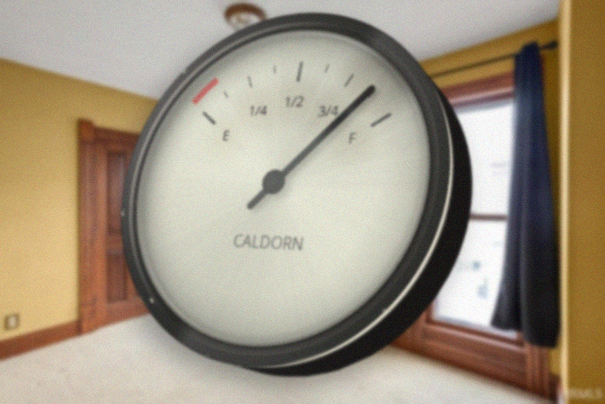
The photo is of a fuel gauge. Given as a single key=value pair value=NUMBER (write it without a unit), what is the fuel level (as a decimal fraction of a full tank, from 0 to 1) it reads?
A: value=0.875
